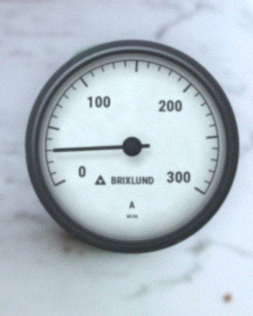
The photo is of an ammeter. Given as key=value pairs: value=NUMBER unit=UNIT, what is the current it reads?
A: value=30 unit=A
